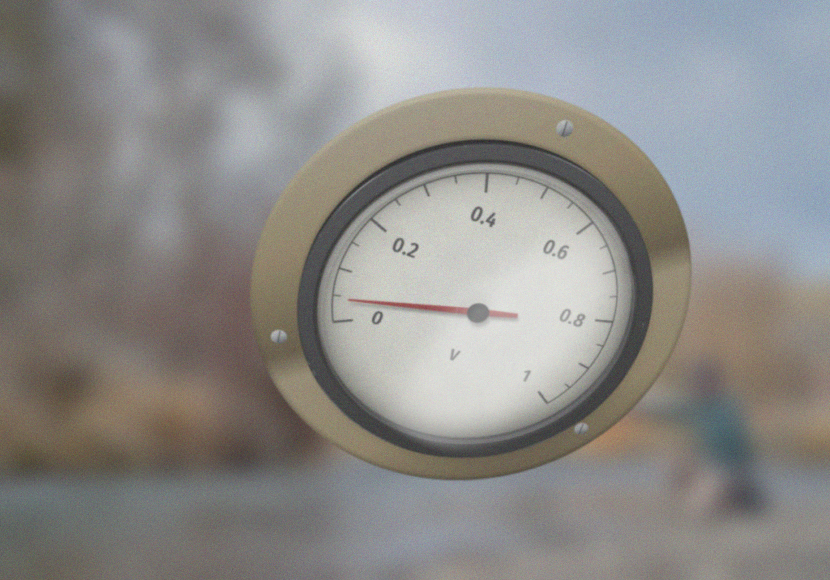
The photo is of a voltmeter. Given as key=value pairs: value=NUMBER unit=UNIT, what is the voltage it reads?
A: value=0.05 unit=V
